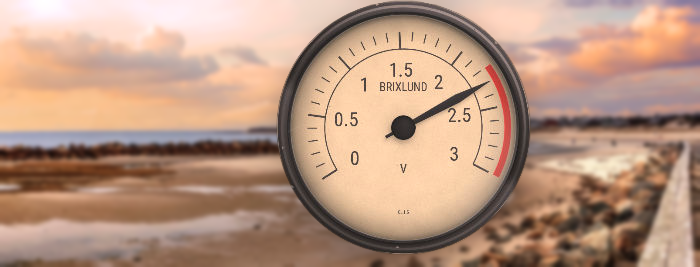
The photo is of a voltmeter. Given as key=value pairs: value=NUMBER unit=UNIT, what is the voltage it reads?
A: value=2.3 unit=V
